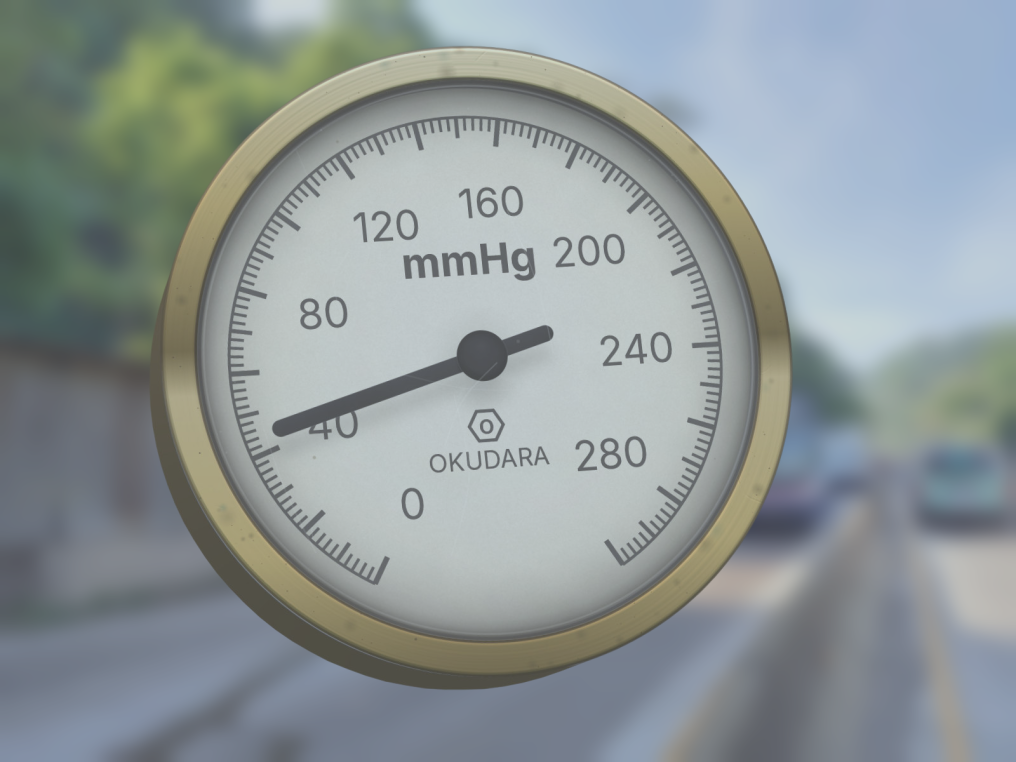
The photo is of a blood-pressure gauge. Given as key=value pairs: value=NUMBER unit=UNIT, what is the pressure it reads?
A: value=44 unit=mmHg
